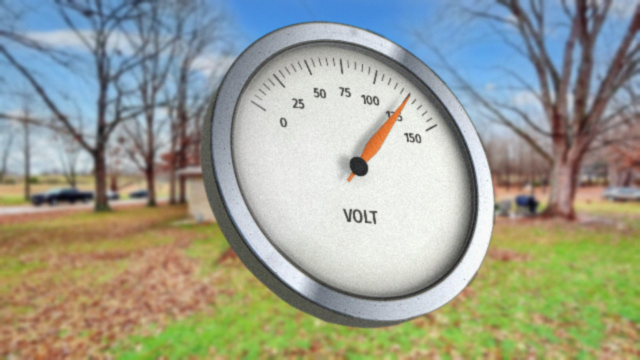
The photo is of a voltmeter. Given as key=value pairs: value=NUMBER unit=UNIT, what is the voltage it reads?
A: value=125 unit=V
